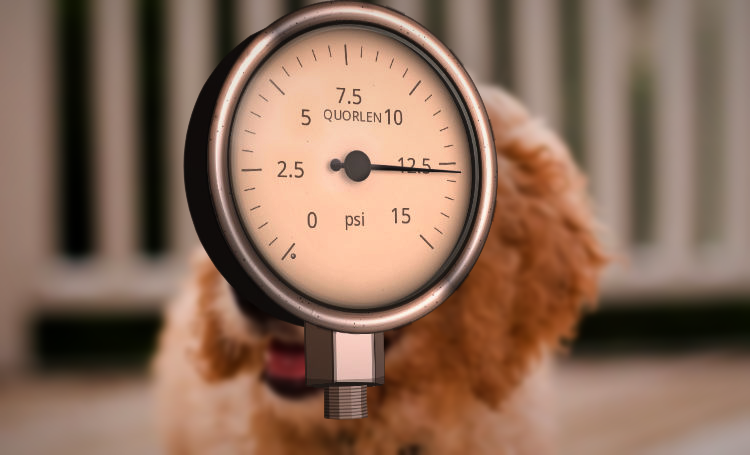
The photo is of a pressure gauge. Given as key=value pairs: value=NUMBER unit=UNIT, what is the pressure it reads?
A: value=12.75 unit=psi
